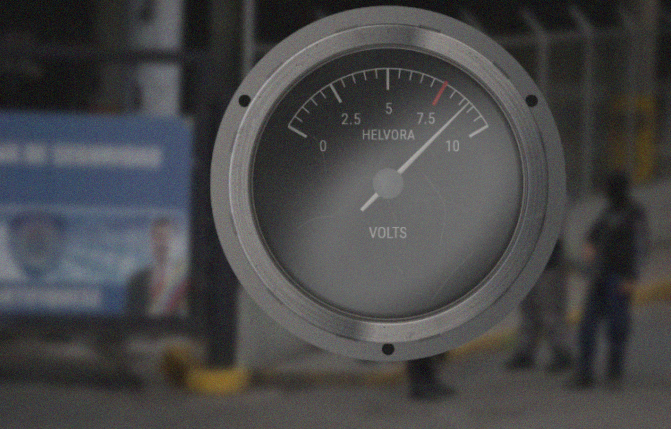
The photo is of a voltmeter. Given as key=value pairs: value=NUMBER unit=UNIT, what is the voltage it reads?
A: value=8.75 unit=V
